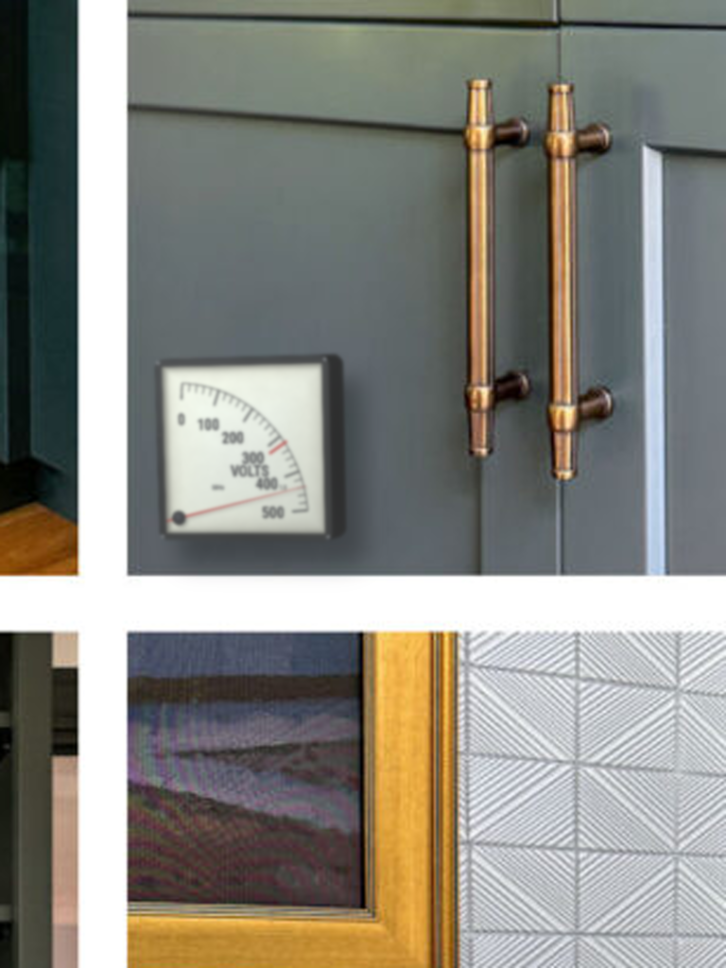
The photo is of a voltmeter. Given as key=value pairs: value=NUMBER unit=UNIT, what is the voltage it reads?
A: value=440 unit=V
